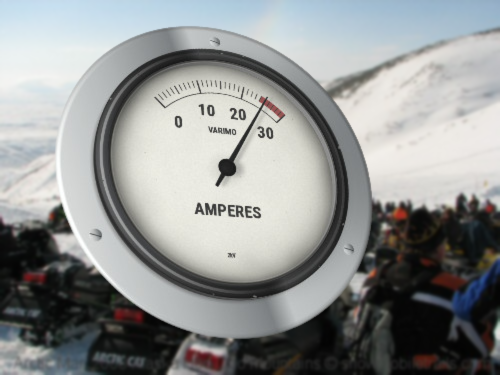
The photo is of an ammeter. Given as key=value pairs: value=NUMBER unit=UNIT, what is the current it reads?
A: value=25 unit=A
